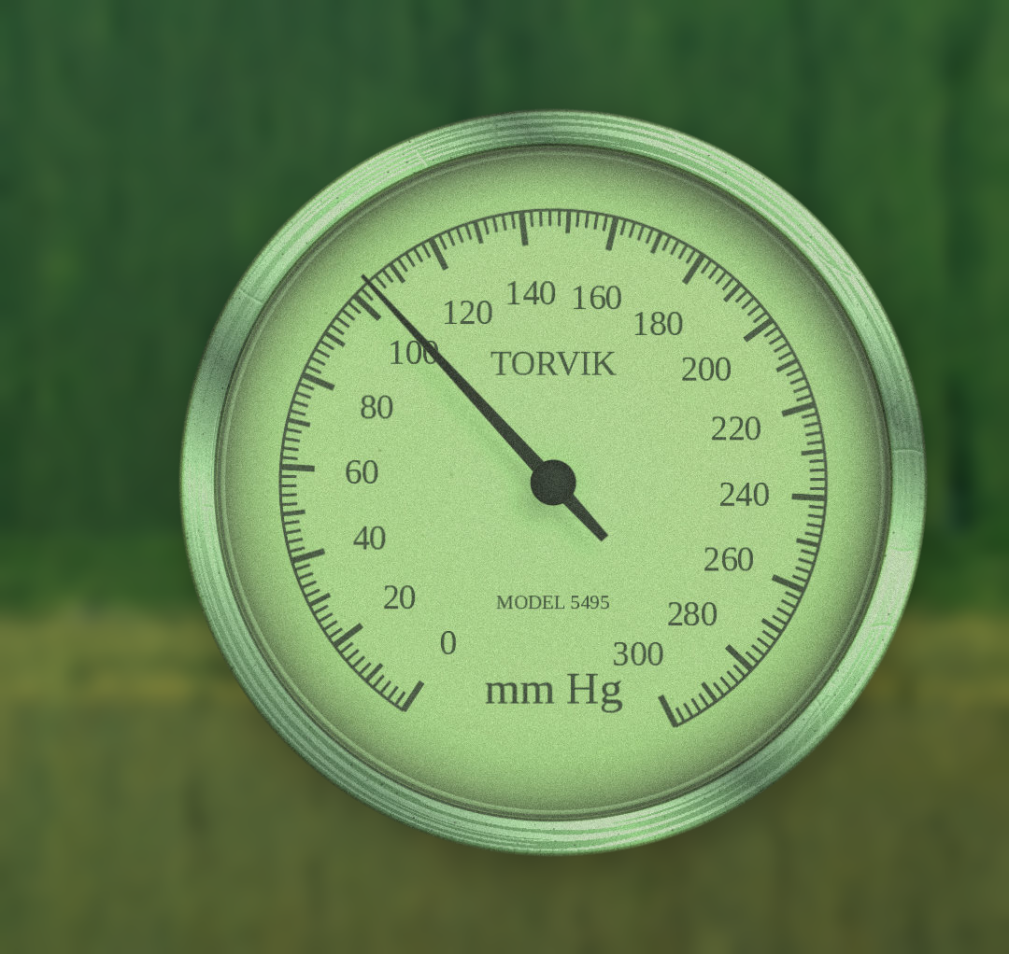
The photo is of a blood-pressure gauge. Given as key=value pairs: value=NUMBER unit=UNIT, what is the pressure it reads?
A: value=104 unit=mmHg
